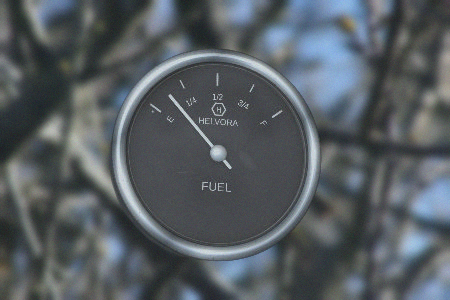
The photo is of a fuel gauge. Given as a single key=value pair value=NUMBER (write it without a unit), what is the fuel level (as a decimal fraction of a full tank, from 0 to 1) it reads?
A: value=0.125
